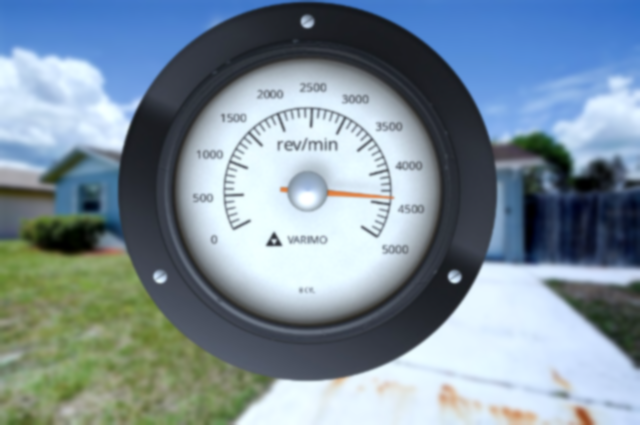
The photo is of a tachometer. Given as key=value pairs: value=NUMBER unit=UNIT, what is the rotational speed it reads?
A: value=4400 unit=rpm
